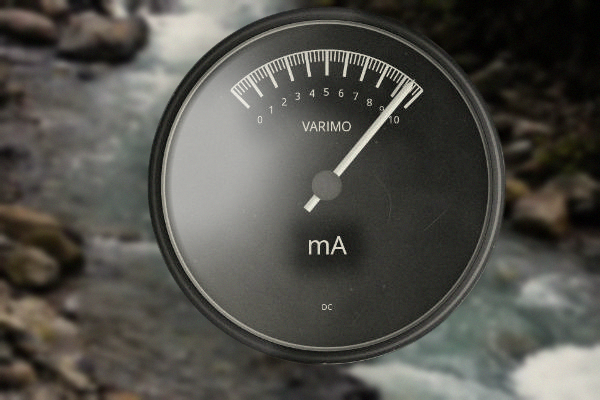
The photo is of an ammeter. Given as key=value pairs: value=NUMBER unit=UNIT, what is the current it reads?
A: value=9.4 unit=mA
